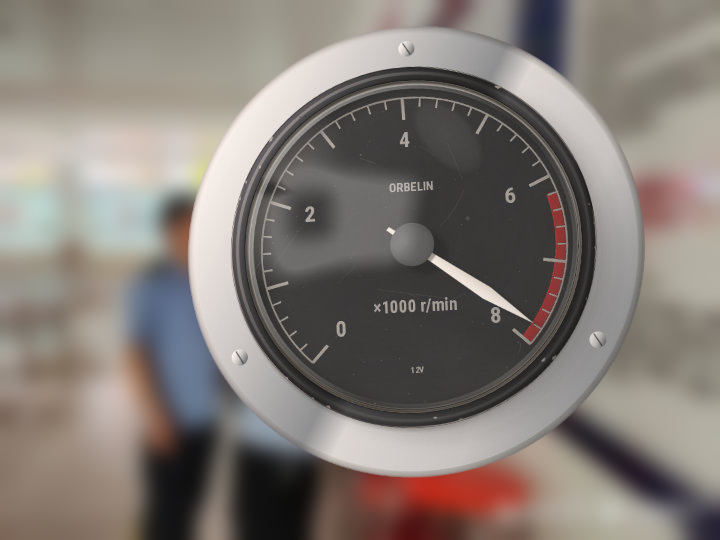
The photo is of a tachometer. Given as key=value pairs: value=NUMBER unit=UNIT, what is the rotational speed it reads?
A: value=7800 unit=rpm
